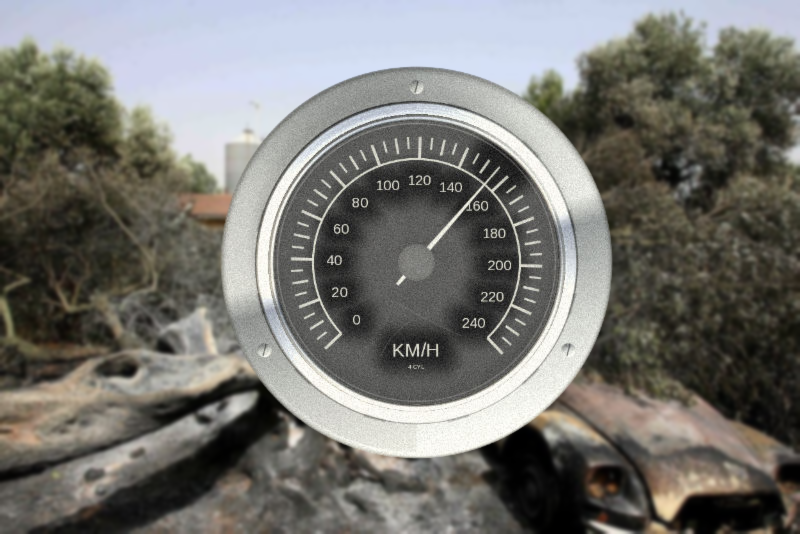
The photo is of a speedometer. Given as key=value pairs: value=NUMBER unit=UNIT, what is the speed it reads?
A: value=155 unit=km/h
